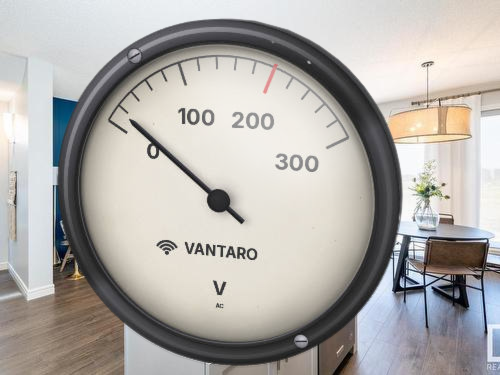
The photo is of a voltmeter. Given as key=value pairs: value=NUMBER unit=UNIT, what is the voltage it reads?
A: value=20 unit=V
